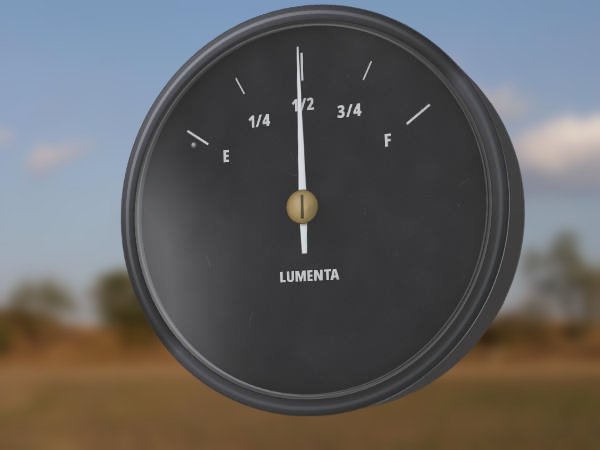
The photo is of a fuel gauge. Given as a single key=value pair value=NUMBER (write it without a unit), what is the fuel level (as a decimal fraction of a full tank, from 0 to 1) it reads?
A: value=0.5
